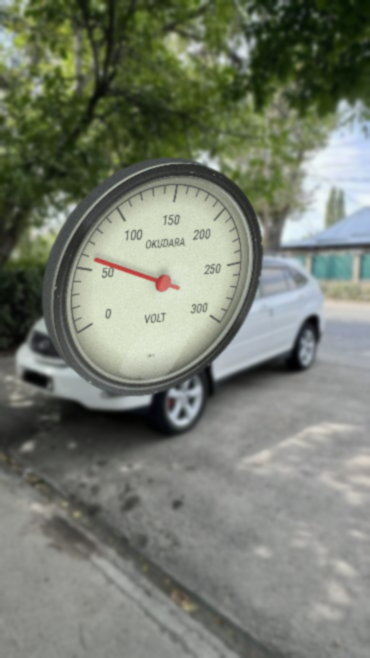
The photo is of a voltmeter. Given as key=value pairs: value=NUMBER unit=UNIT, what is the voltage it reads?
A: value=60 unit=V
